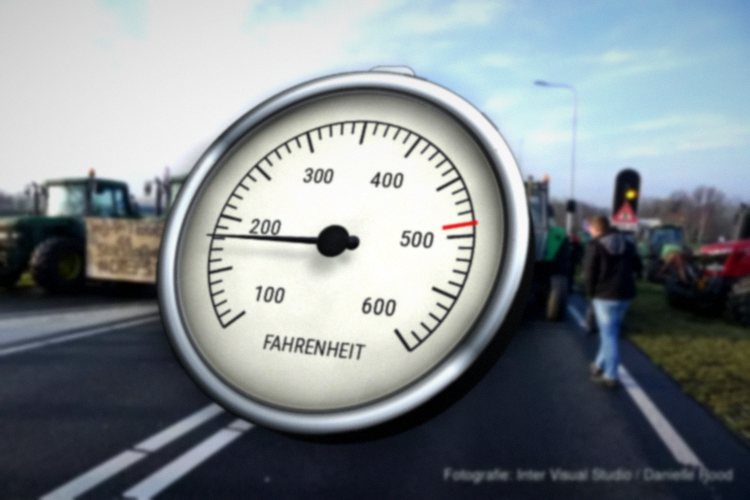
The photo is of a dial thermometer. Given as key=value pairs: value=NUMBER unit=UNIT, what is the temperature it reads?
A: value=180 unit=°F
